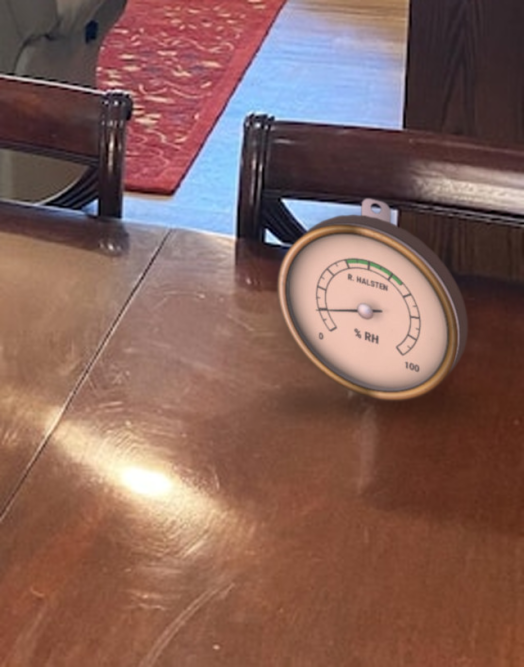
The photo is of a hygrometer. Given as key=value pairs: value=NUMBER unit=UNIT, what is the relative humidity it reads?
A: value=10 unit=%
